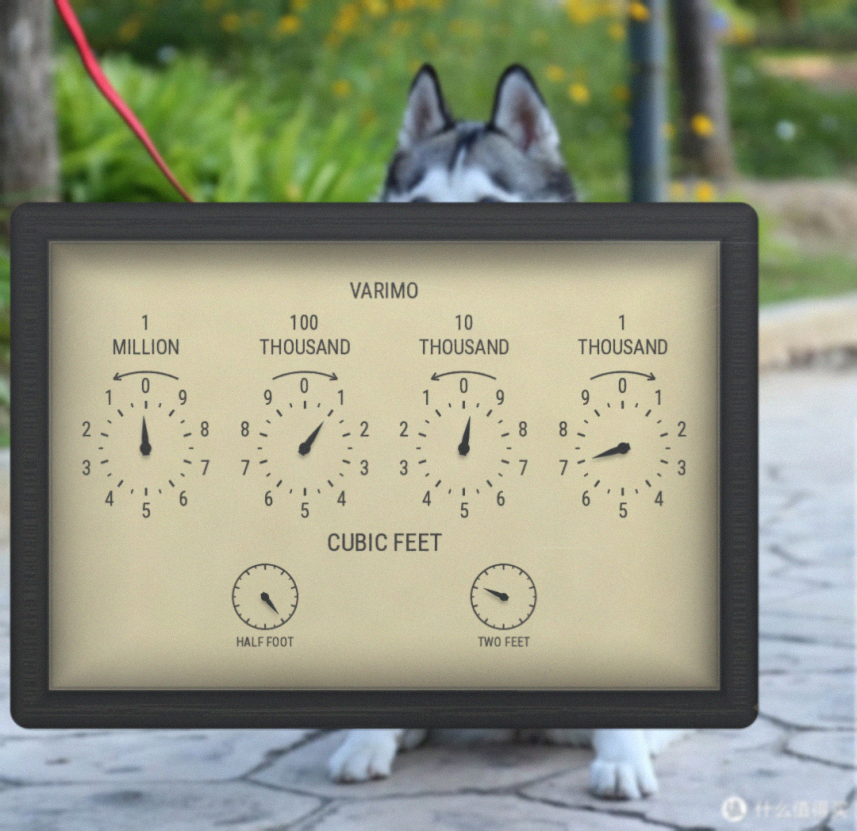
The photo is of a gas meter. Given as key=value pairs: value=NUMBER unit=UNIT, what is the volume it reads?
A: value=9700 unit=ft³
